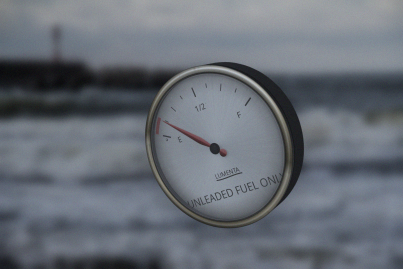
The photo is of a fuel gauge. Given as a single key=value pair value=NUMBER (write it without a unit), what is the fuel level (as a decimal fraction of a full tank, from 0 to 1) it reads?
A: value=0.125
